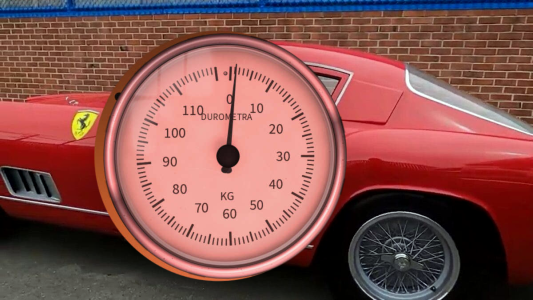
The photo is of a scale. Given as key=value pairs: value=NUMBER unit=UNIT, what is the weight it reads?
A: value=1 unit=kg
